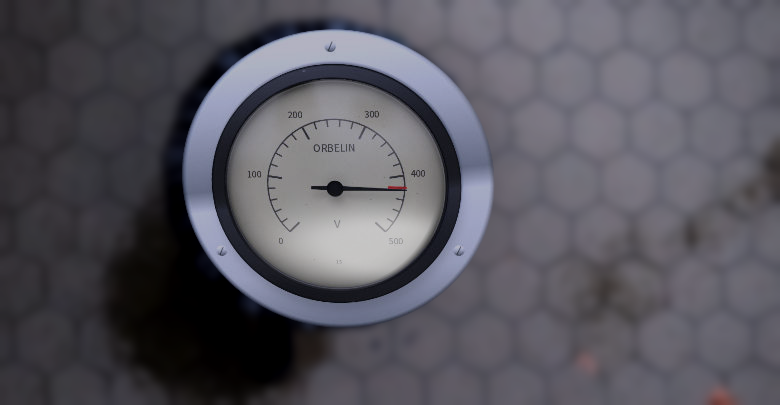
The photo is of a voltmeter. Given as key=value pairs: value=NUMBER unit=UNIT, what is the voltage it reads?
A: value=420 unit=V
